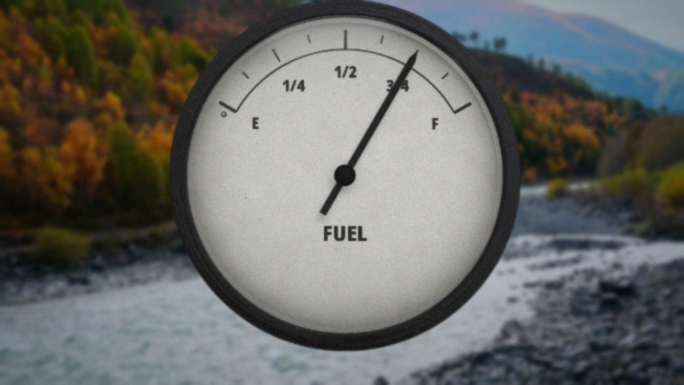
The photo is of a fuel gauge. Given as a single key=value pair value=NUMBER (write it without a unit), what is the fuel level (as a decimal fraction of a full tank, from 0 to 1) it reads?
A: value=0.75
